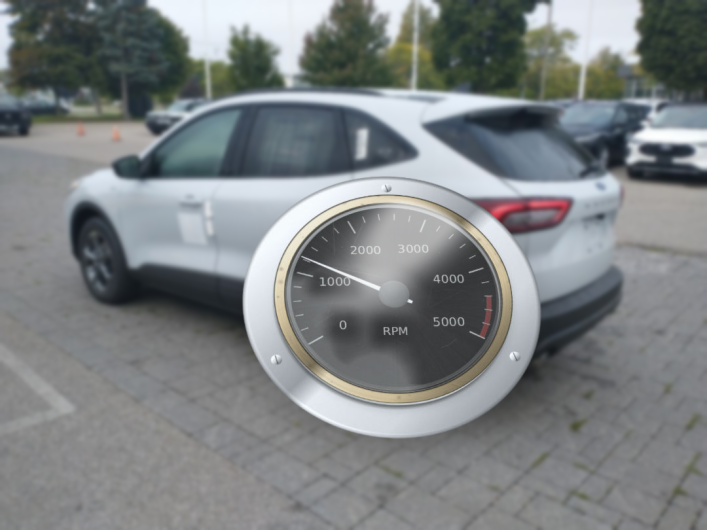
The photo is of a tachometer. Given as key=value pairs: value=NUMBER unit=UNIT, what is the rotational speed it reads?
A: value=1200 unit=rpm
